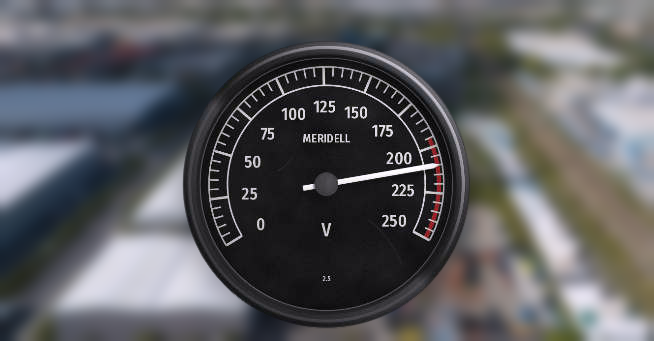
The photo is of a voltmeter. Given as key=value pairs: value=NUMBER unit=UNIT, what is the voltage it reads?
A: value=210 unit=V
